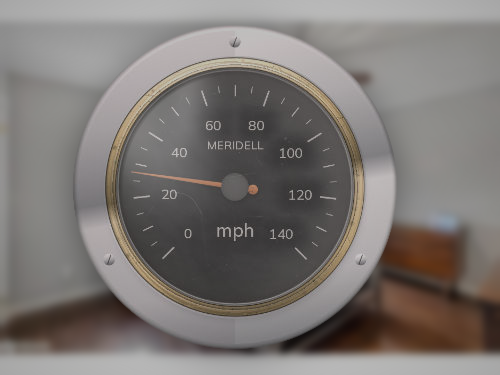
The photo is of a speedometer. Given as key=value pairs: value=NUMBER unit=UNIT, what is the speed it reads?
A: value=27.5 unit=mph
